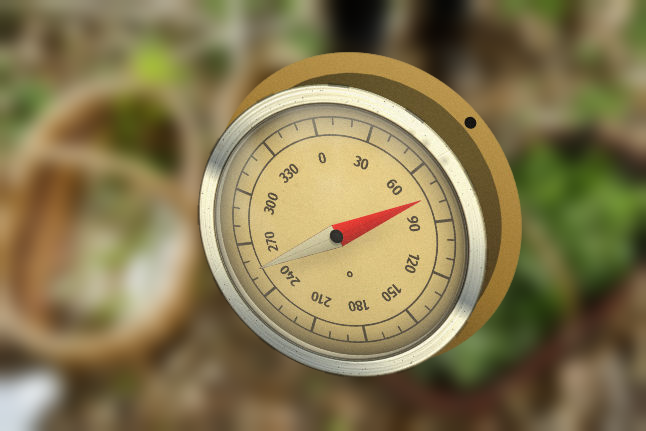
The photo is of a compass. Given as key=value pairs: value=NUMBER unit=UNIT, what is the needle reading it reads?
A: value=75 unit=°
